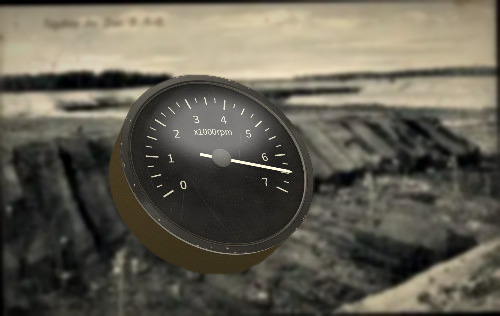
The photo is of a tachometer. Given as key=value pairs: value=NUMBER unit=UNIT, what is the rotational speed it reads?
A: value=6500 unit=rpm
